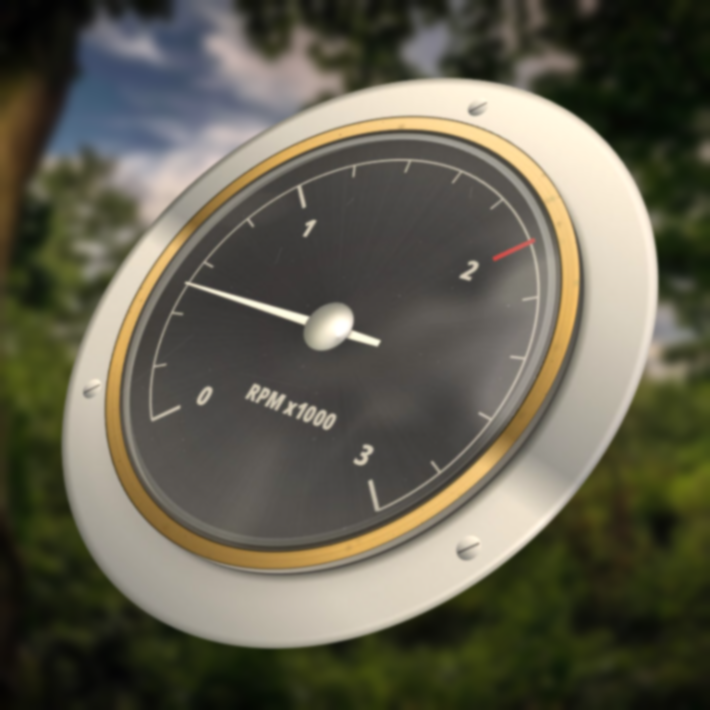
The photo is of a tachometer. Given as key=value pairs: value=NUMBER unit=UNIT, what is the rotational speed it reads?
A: value=500 unit=rpm
